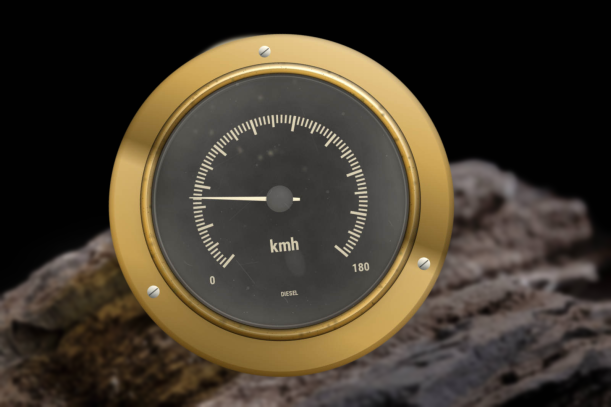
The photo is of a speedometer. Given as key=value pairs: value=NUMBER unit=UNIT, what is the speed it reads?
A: value=34 unit=km/h
